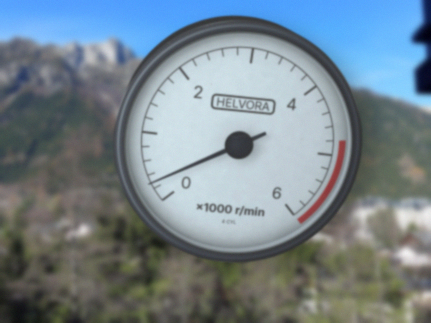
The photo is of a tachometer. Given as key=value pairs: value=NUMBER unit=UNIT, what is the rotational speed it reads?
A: value=300 unit=rpm
